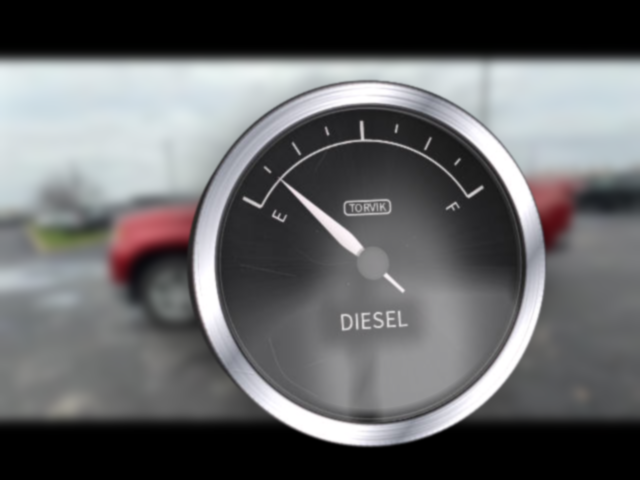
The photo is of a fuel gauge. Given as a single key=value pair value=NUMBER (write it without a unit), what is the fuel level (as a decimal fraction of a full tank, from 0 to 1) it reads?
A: value=0.125
